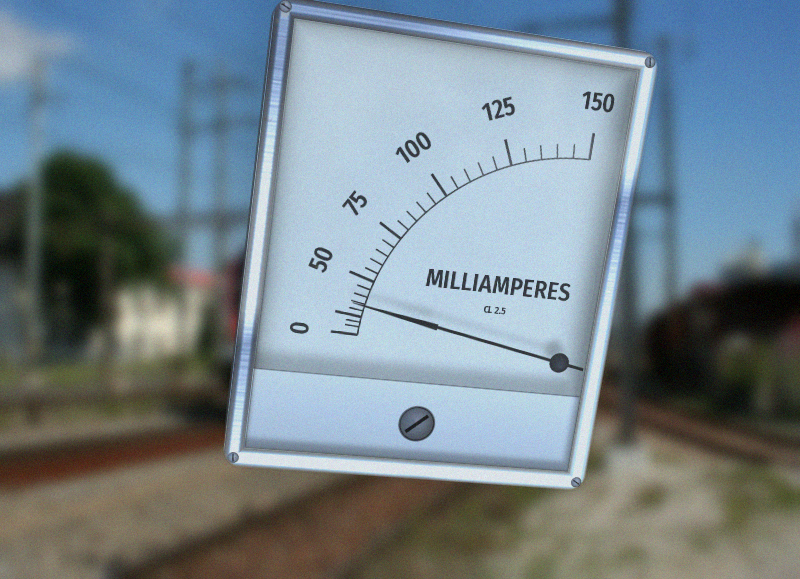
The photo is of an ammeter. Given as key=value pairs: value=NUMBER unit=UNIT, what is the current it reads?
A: value=35 unit=mA
